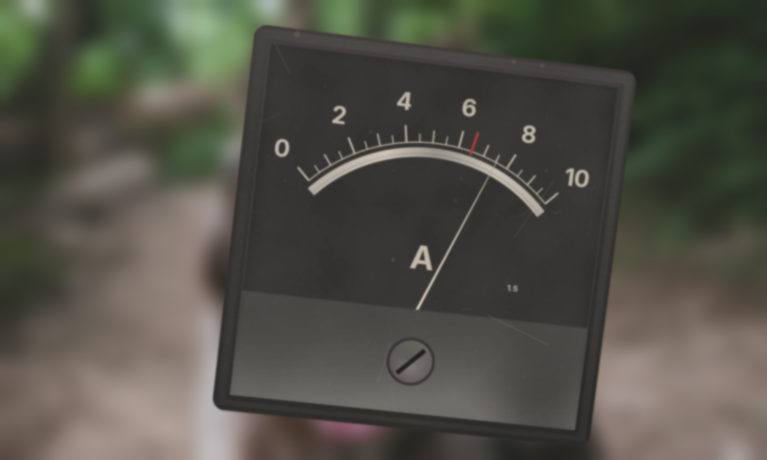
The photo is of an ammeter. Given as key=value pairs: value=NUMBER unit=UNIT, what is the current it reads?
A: value=7.5 unit=A
